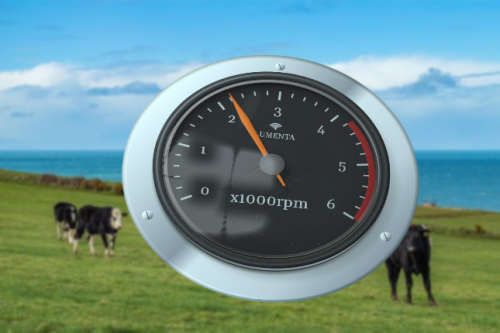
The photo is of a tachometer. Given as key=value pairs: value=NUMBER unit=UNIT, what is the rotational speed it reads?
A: value=2200 unit=rpm
